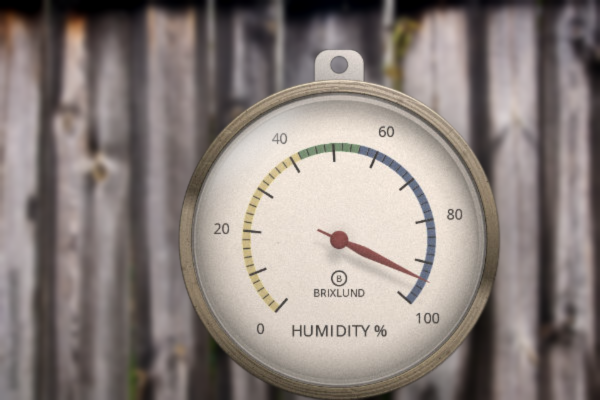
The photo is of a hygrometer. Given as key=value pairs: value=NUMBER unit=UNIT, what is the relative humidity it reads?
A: value=94 unit=%
